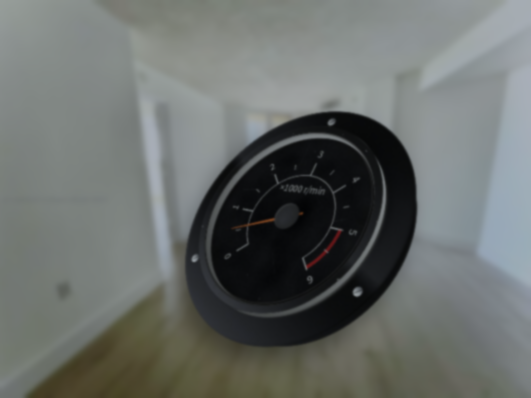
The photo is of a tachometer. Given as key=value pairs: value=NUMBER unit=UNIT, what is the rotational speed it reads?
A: value=500 unit=rpm
